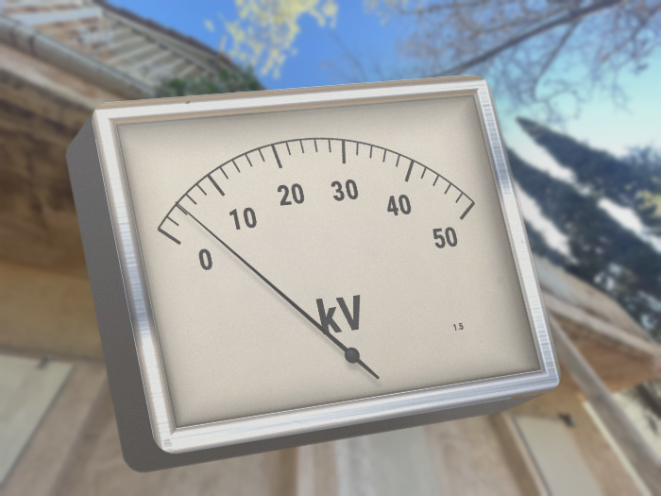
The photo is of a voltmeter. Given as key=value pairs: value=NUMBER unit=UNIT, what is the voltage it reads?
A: value=4 unit=kV
